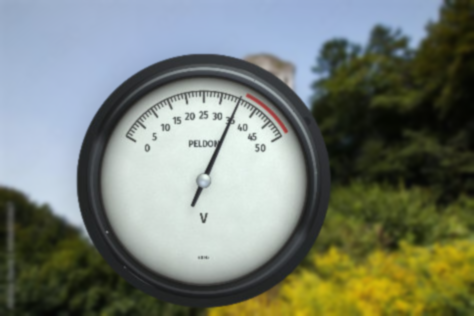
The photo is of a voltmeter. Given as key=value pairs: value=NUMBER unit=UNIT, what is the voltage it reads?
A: value=35 unit=V
